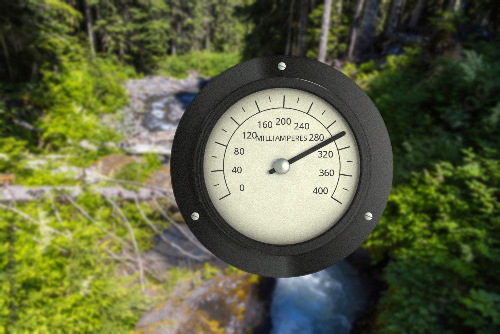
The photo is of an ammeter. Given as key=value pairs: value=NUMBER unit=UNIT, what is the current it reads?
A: value=300 unit=mA
